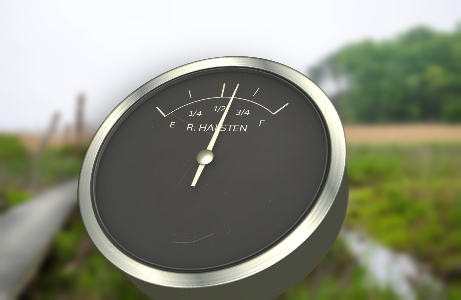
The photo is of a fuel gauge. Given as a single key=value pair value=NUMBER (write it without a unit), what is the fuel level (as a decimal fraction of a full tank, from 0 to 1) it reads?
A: value=0.625
